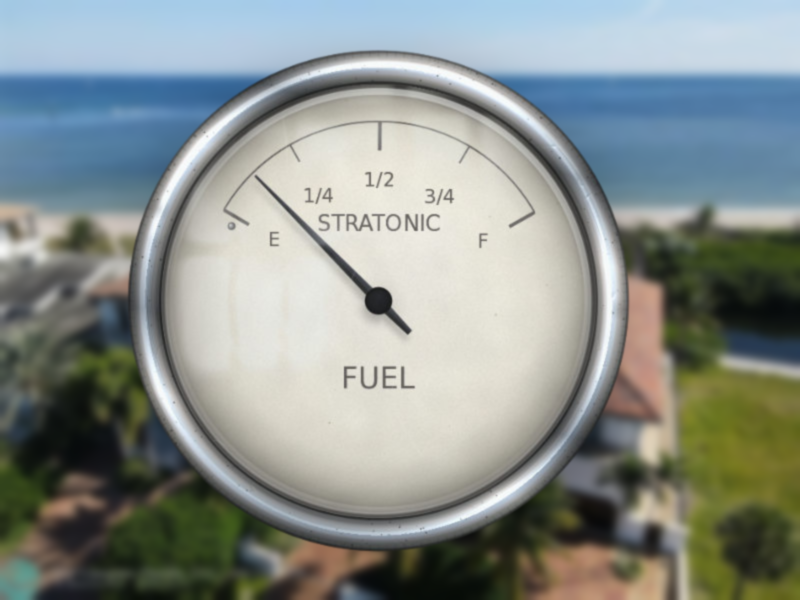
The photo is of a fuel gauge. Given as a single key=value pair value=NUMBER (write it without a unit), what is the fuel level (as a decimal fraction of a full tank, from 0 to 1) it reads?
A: value=0.125
